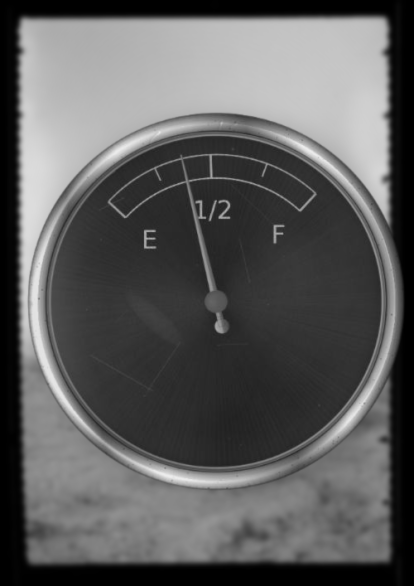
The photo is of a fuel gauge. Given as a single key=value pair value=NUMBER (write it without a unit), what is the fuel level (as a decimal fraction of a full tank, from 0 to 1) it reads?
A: value=0.375
